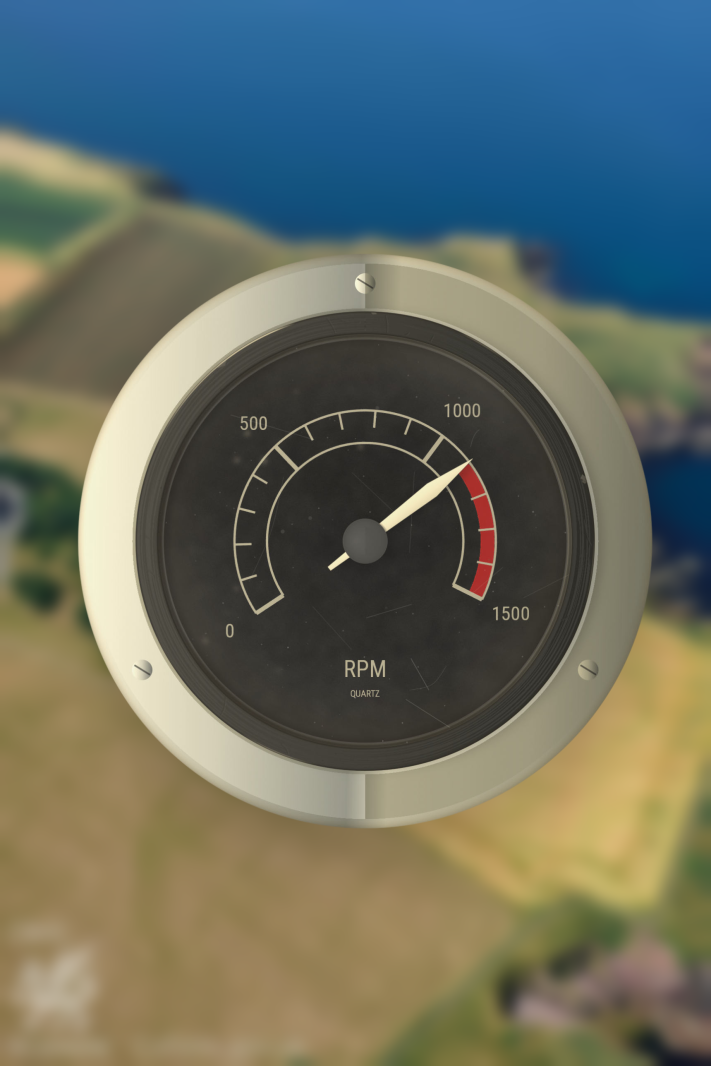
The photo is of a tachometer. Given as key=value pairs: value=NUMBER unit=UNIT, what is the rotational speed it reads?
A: value=1100 unit=rpm
